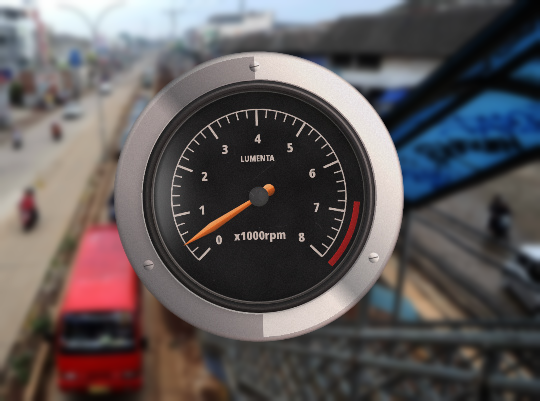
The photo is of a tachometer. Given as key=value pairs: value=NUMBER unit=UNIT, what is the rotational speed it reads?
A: value=400 unit=rpm
